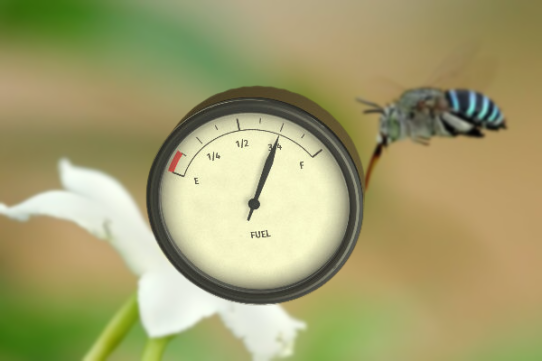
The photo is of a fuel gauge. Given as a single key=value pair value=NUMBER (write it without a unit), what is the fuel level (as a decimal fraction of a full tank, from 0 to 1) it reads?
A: value=0.75
